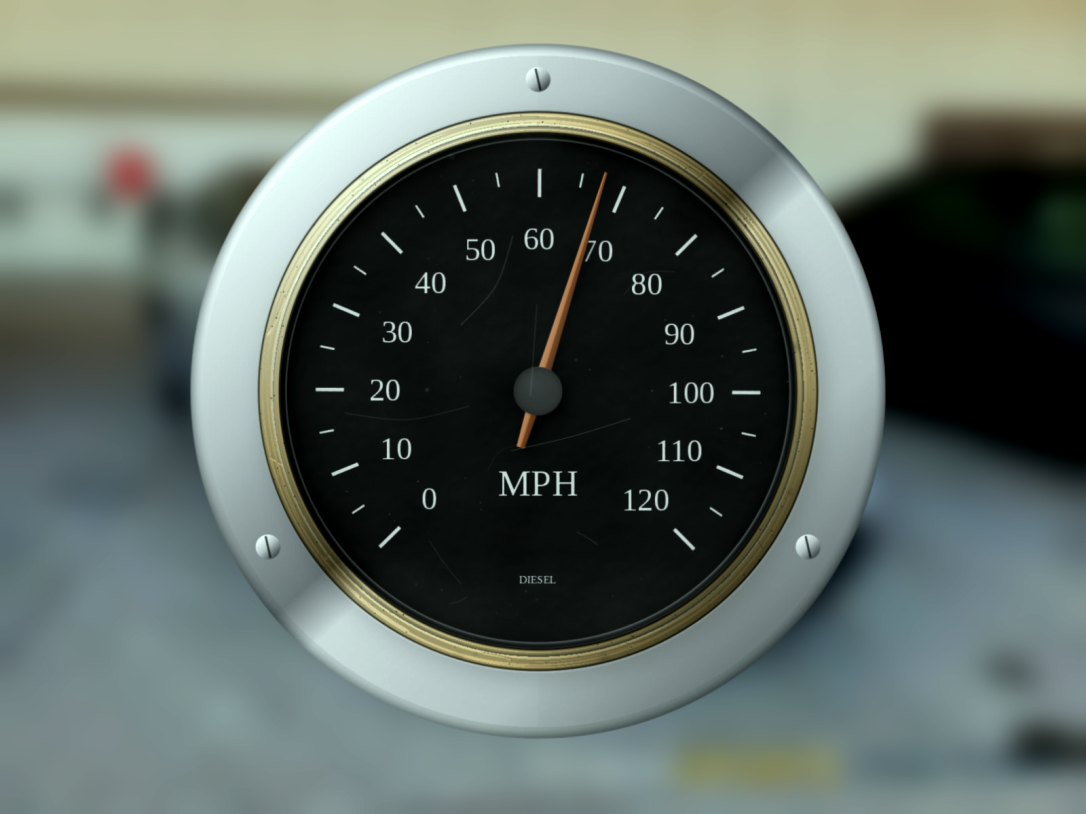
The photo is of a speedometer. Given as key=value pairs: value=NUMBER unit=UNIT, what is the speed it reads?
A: value=67.5 unit=mph
